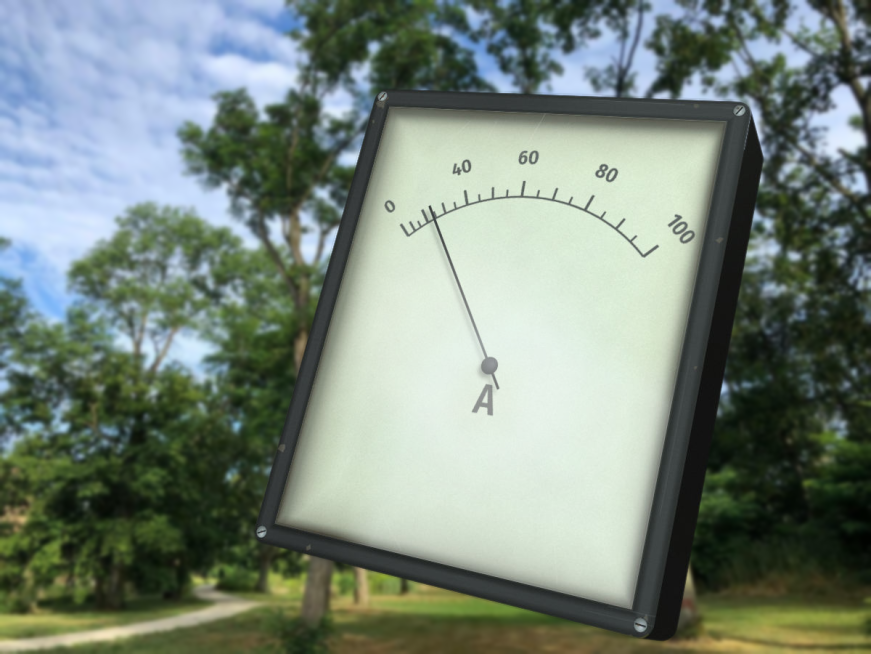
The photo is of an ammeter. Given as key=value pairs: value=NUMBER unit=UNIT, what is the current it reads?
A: value=25 unit=A
